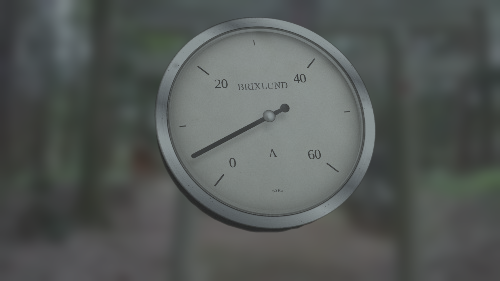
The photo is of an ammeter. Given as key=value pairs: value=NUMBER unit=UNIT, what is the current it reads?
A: value=5 unit=A
